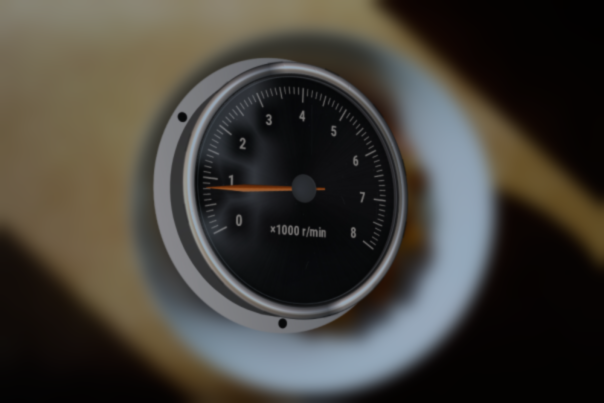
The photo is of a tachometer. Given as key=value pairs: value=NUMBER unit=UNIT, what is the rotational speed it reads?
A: value=800 unit=rpm
